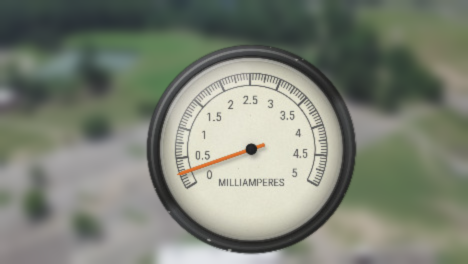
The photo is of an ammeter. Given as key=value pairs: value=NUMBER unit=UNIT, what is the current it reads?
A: value=0.25 unit=mA
